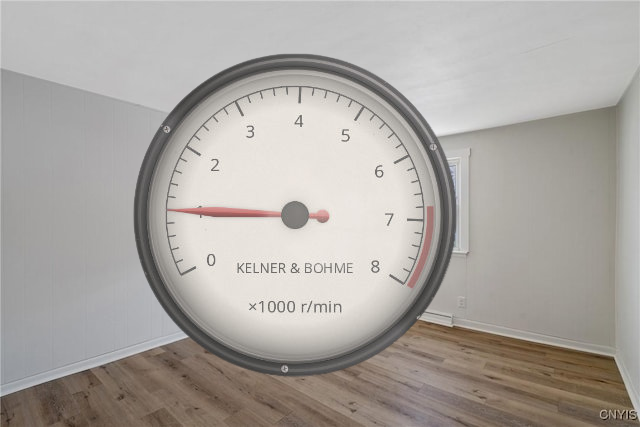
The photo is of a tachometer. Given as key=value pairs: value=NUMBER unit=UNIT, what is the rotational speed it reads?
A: value=1000 unit=rpm
